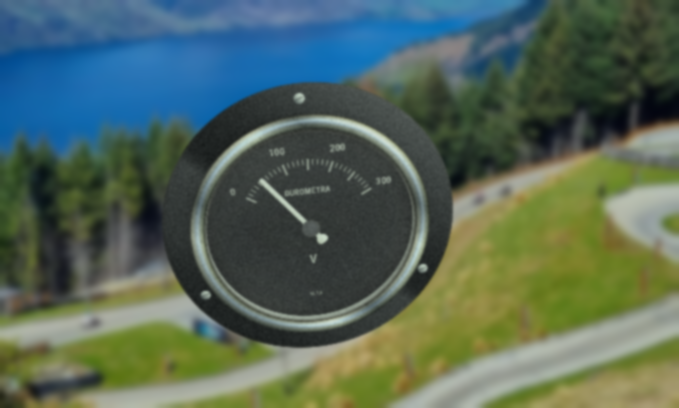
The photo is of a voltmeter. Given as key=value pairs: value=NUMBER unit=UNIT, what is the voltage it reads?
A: value=50 unit=V
